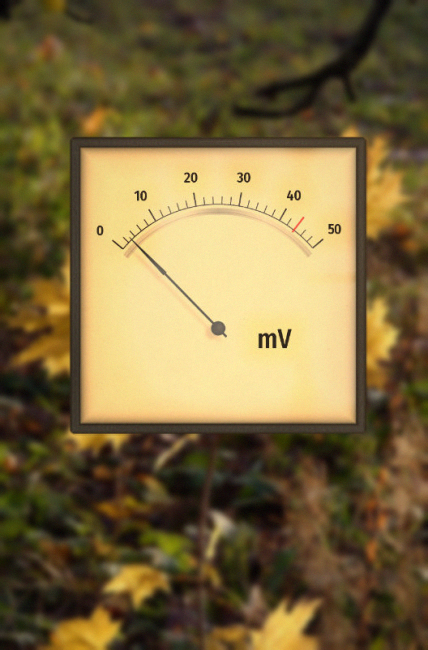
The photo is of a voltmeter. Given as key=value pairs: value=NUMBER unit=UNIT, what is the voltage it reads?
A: value=3 unit=mV
